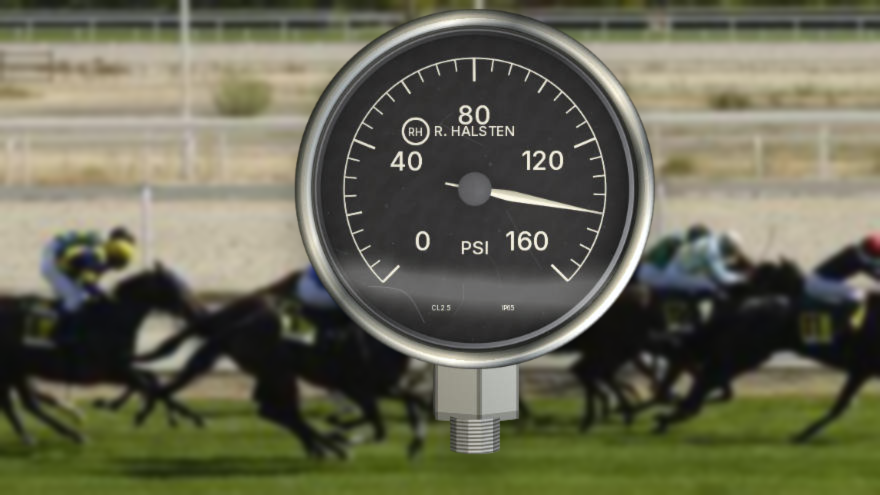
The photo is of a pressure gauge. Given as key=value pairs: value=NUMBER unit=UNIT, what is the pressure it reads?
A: value=140 unit=psi
